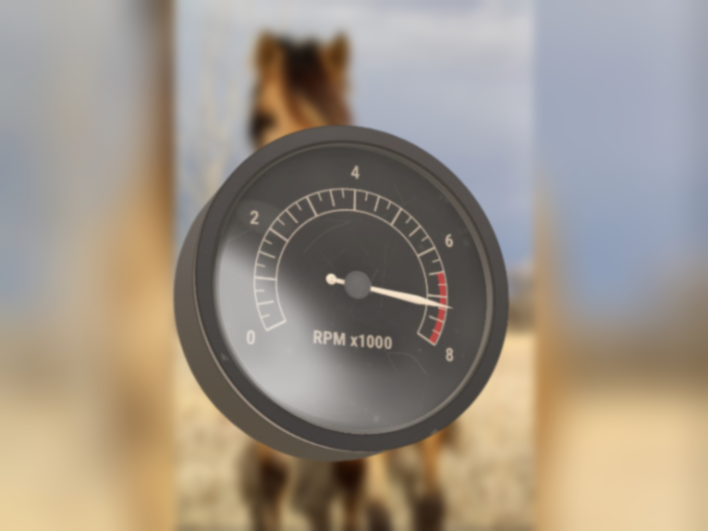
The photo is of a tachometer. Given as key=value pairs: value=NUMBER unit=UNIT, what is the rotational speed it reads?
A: value=7250 unit=rpm
